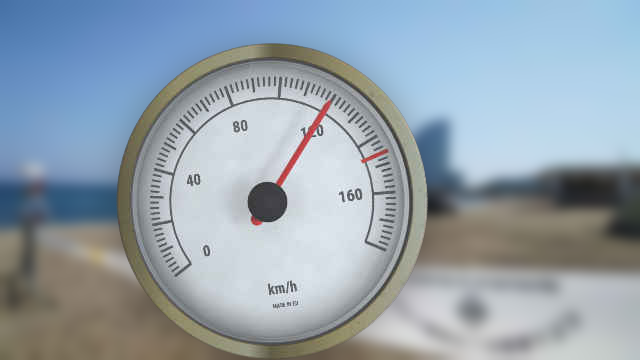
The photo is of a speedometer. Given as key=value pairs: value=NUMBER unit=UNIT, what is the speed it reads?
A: value=120 unit=km/h
